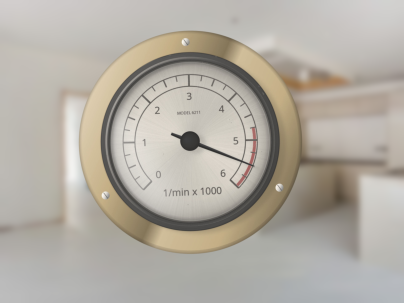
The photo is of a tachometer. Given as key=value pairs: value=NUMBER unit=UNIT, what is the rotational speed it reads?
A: value=5500 unit=rpm
